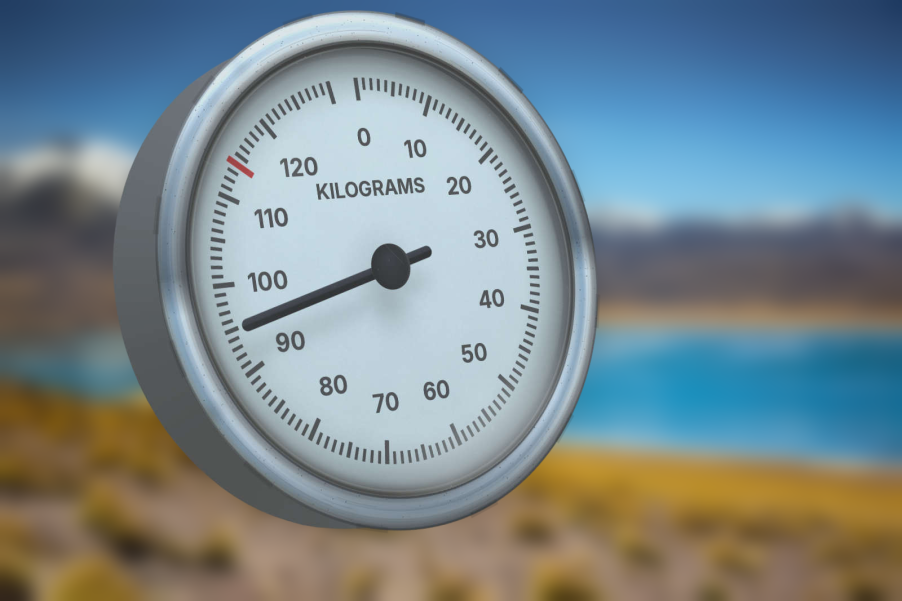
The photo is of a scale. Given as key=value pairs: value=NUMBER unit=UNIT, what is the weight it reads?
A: value=95 unit=kg
